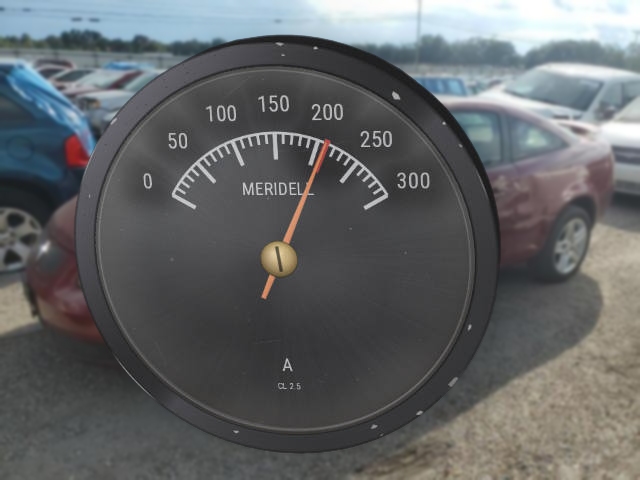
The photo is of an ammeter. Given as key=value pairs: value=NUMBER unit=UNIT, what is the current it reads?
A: value=210 unit=A
